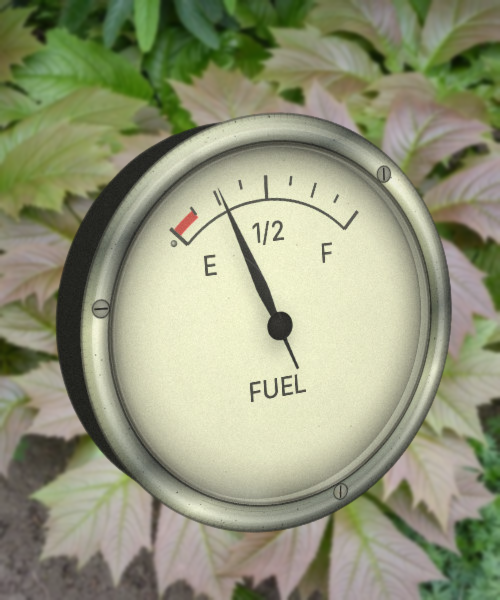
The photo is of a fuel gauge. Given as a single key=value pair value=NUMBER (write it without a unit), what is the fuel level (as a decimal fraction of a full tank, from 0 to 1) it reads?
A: value=0.25
